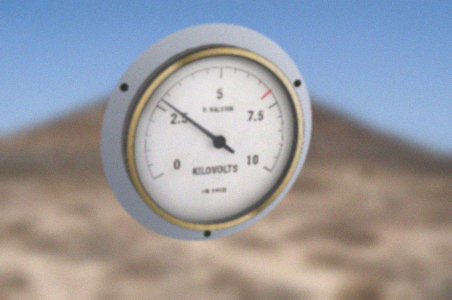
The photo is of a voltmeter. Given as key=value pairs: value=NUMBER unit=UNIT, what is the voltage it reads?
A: value=2.75 unit=kV
